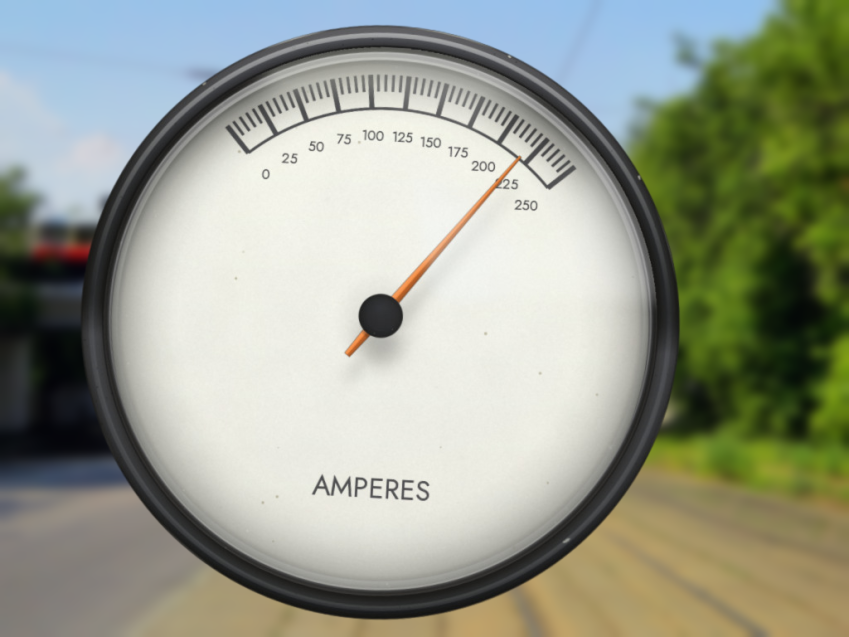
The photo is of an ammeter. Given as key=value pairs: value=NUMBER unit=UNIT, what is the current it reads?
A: value=220 unit=A
